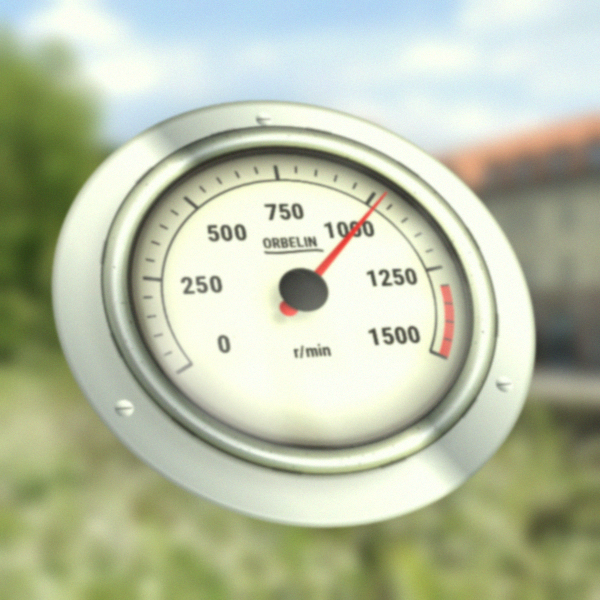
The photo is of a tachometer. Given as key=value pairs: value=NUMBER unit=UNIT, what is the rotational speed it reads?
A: value=1025 unit=rpm
